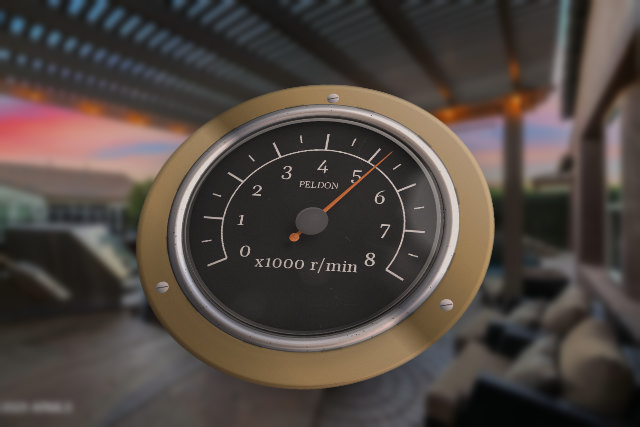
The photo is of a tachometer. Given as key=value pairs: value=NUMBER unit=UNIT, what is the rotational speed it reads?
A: value=5250 unit=rpm
